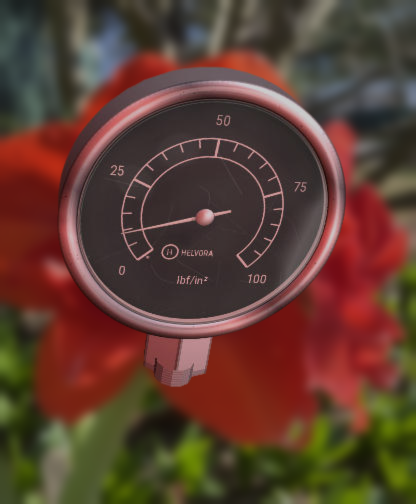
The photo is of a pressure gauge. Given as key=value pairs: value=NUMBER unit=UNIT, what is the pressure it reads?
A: value=10 unit=psi
